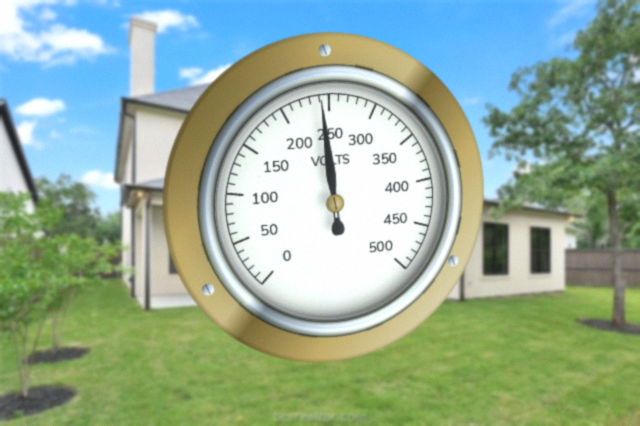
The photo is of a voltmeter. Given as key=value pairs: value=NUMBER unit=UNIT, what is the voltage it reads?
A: value=240 unit=V
